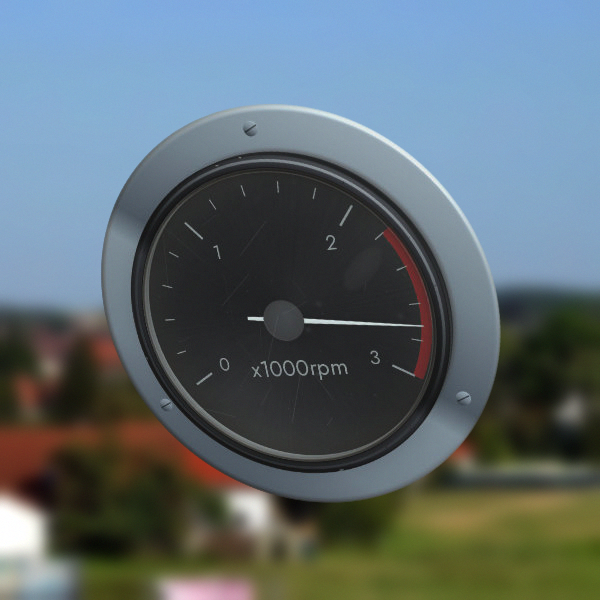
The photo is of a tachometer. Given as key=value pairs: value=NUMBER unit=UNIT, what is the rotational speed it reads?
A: value=2700 unit=rpm
